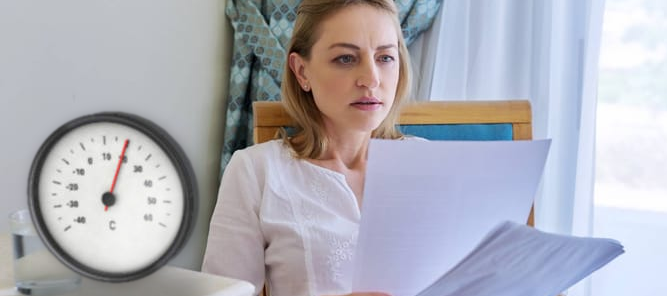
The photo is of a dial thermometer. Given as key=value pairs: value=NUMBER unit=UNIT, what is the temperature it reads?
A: value=20 unit=°C
